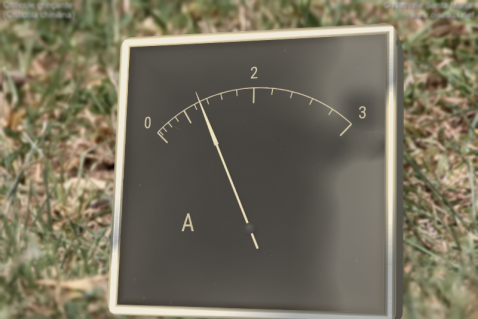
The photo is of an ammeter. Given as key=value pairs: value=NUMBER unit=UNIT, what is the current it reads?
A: value=1.3 unit=A
